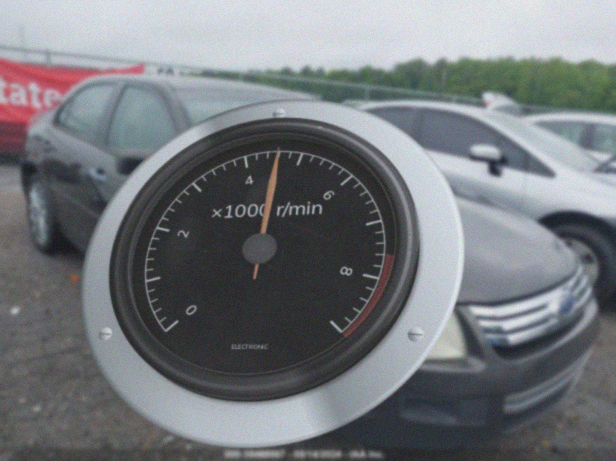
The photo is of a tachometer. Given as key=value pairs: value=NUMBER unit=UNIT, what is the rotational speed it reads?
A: value=4600 unit=rpm
